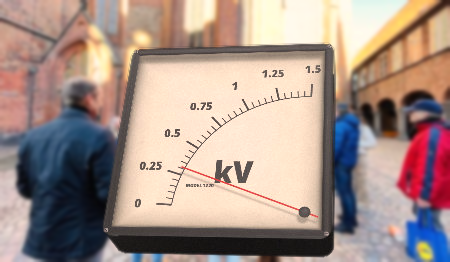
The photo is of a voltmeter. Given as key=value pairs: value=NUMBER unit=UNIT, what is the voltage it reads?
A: value=0.3 unit=kV
